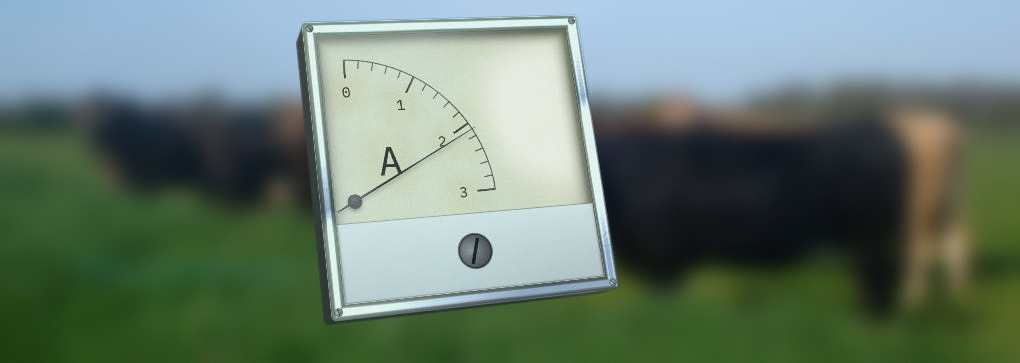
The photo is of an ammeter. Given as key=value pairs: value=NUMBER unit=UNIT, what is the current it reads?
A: value=2.1 unit=A
